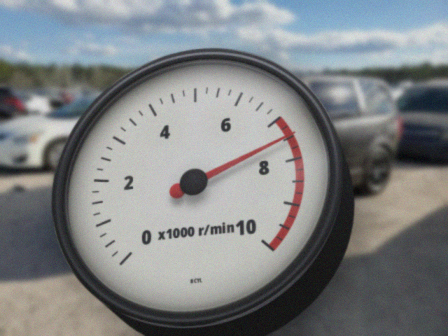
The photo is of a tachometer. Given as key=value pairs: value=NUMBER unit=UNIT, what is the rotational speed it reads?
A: value=7500 unit=rpm
